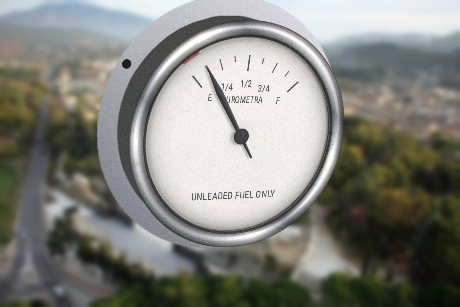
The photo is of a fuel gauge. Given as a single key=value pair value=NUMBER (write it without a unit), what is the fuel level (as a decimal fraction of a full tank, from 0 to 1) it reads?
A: value=0.125
